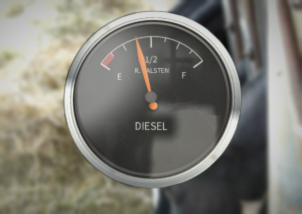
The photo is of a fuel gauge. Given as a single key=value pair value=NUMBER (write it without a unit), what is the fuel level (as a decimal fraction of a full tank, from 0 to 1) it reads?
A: value=0.375
